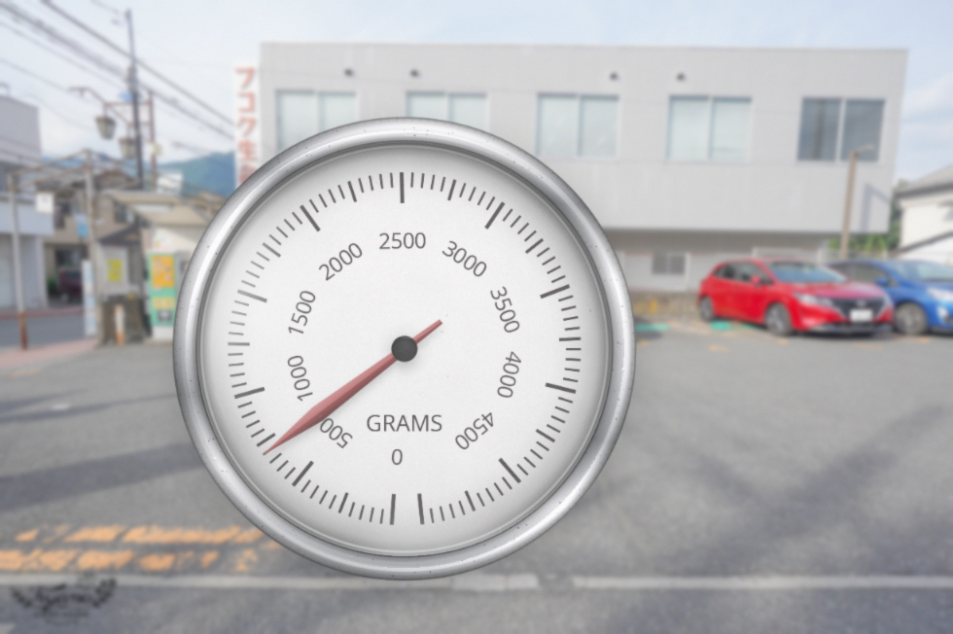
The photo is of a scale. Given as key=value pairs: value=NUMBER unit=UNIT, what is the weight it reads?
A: value=700 unit=g
